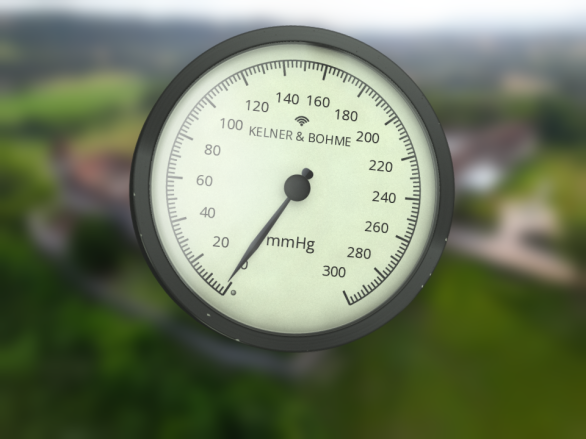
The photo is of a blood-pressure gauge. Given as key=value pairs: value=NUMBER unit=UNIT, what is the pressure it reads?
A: value=2 unit=mmHg
